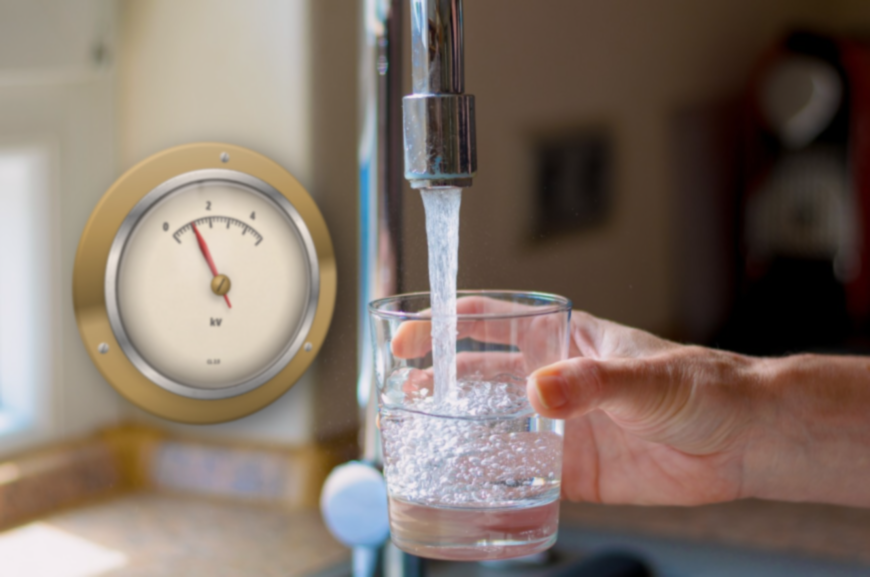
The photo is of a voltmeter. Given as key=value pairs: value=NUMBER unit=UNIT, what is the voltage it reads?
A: value=1 unit=kV
